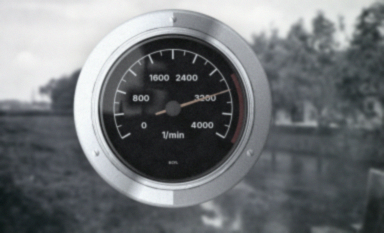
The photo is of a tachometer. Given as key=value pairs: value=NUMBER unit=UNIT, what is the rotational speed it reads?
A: value=3200 unit=rpm
